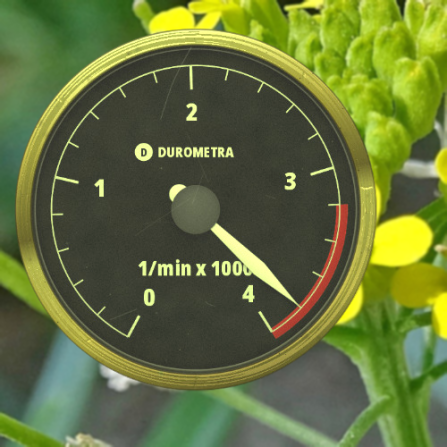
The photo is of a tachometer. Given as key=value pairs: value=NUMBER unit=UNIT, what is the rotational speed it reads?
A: value=3800 unit=rpm
